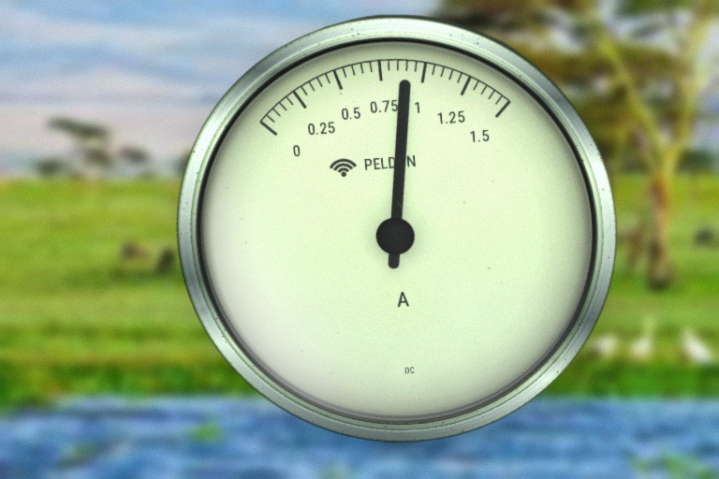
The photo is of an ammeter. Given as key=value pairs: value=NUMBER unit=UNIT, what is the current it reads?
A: value=0.9 unit=A
